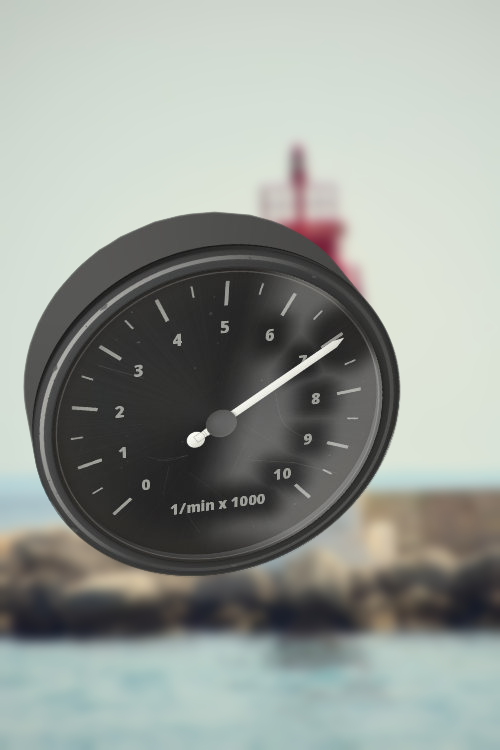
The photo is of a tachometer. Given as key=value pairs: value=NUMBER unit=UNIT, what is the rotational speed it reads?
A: value=7000 unit=rpm
